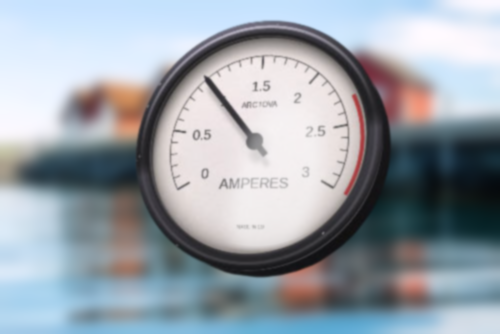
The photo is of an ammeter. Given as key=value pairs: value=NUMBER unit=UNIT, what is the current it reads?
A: value=1 unit=A
